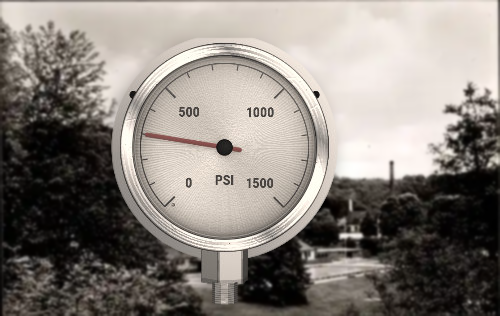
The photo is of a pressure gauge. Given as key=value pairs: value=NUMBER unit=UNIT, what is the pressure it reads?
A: value=300 unit=psi
